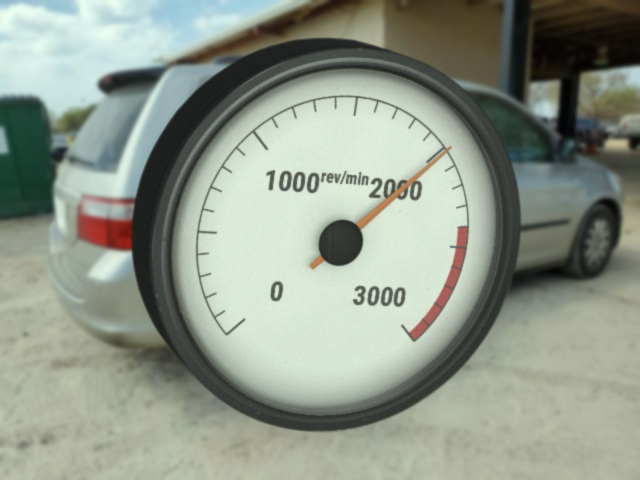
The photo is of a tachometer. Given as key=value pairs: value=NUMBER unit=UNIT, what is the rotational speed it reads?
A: value=2000 unit=rpm
